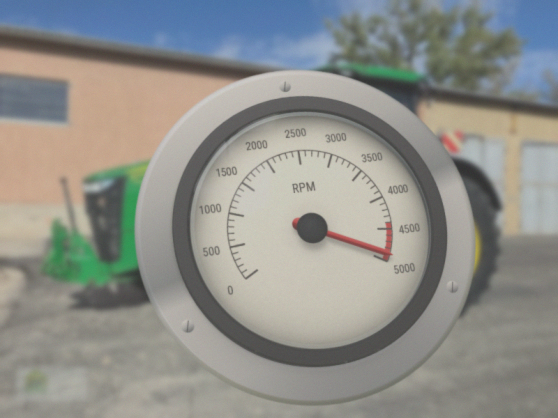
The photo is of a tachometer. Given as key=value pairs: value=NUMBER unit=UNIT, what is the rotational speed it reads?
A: value=4900 unit=rpm
